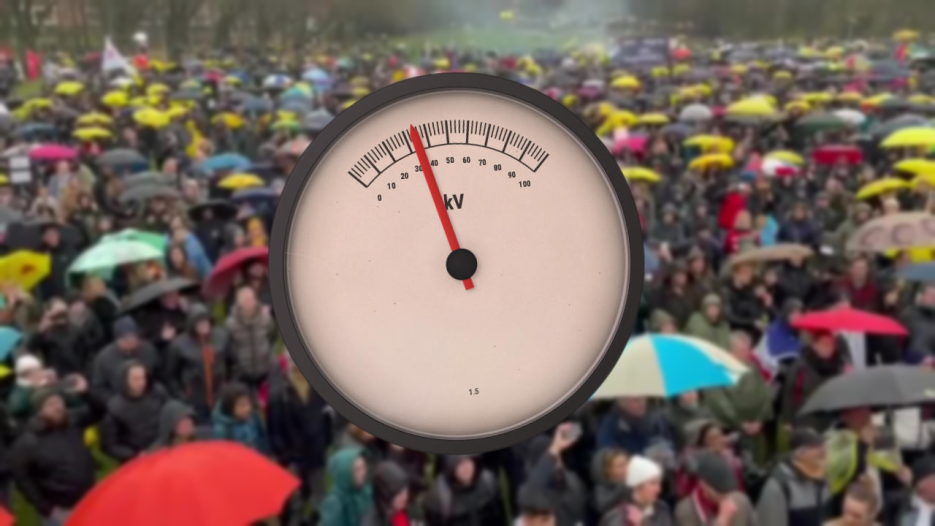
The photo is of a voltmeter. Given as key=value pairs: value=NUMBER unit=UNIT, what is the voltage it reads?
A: value=34 unit=kV
